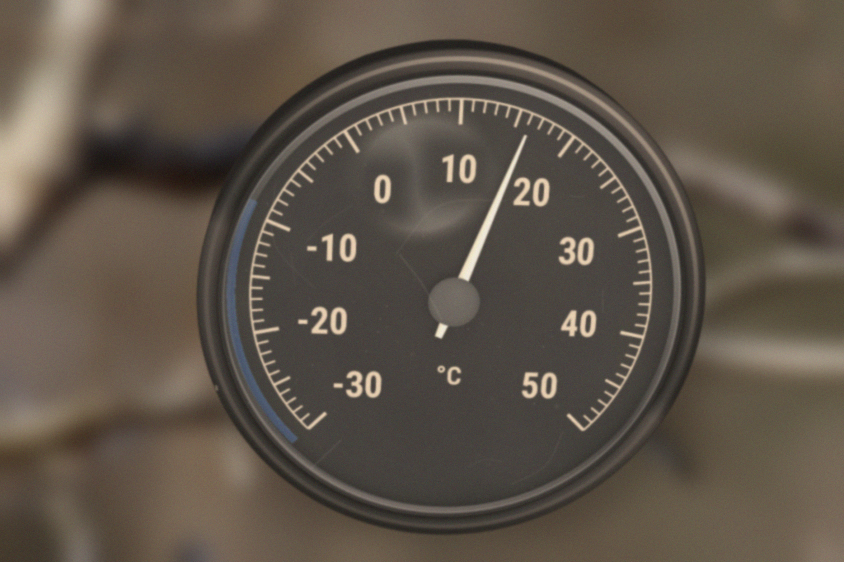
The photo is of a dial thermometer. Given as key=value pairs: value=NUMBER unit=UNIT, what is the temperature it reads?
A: value=16 unit=°C
